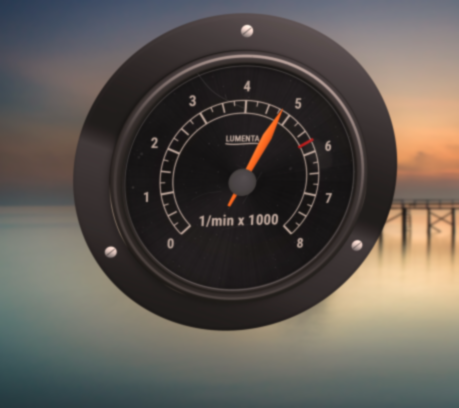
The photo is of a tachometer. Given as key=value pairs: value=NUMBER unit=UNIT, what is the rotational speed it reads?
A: value=4750 unit=rpm
